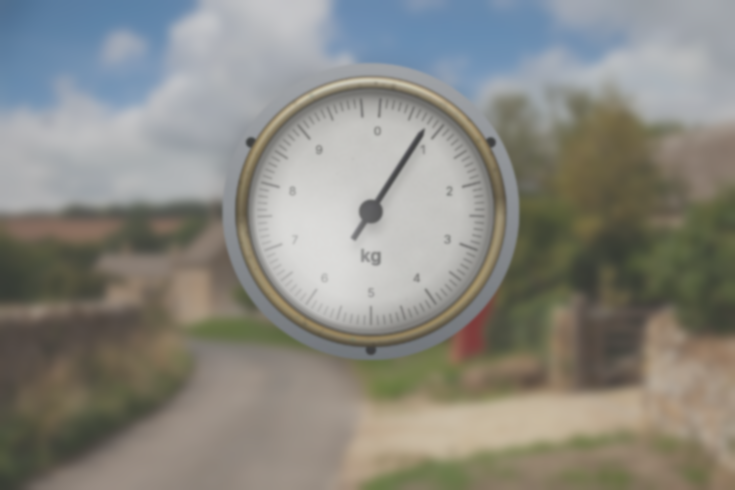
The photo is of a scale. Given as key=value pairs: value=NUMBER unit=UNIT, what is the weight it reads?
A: value=0.8 unit=kg
